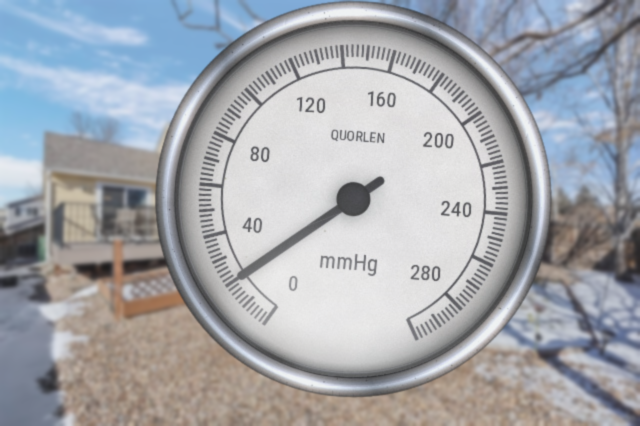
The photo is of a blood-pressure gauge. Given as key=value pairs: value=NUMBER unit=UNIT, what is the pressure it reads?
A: value=20 unit=mmHg
